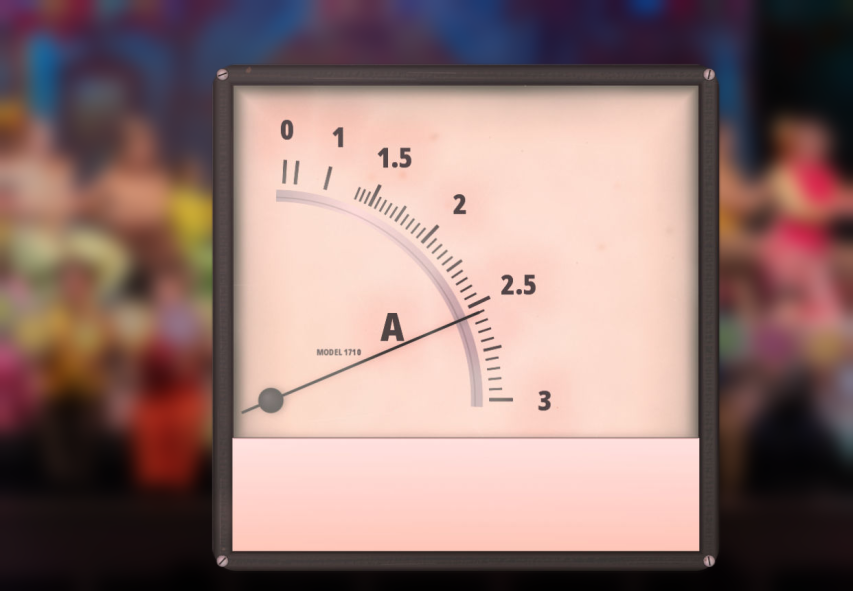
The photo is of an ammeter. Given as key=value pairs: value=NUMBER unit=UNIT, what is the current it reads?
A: value=2.55 unit=A
